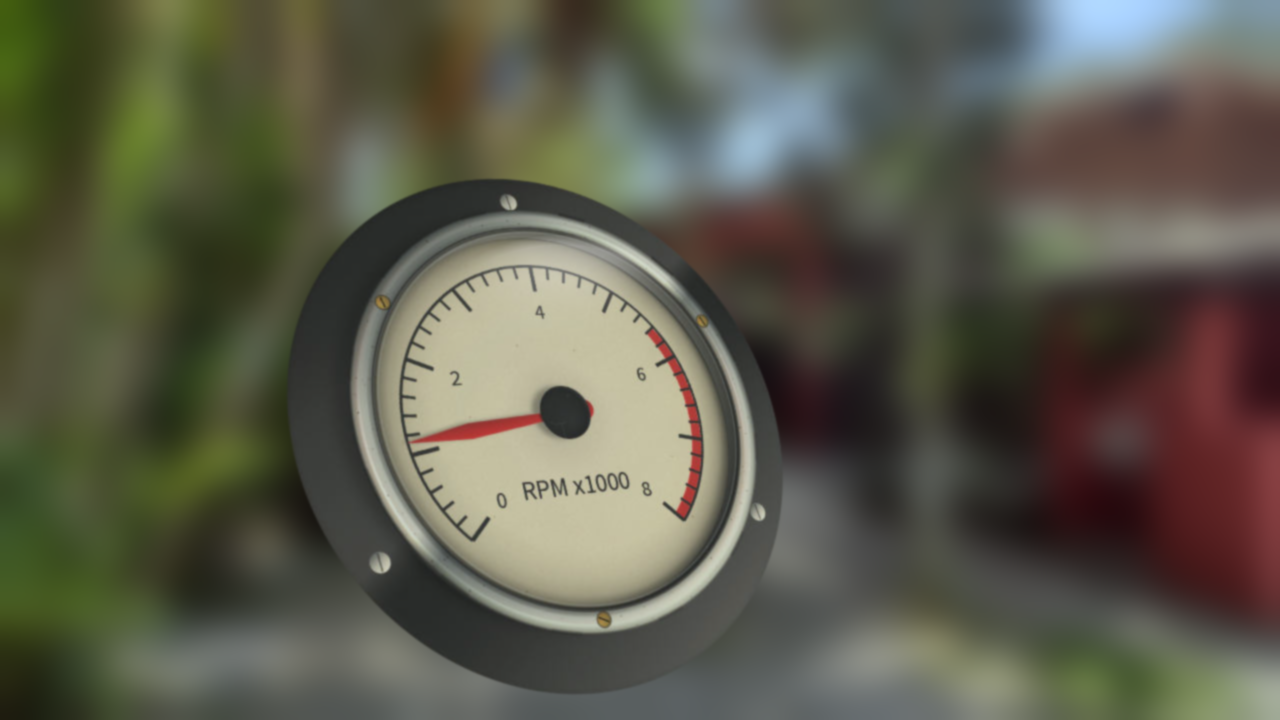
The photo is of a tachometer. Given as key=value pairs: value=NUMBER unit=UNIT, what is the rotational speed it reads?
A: value=1100 unit=rpm
